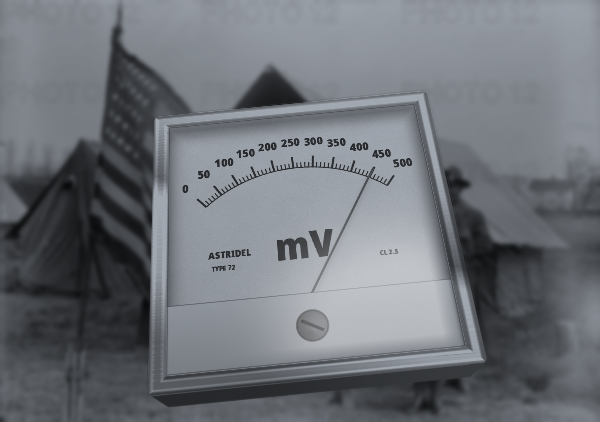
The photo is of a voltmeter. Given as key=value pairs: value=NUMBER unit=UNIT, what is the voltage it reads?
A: value=450 unit=mV
